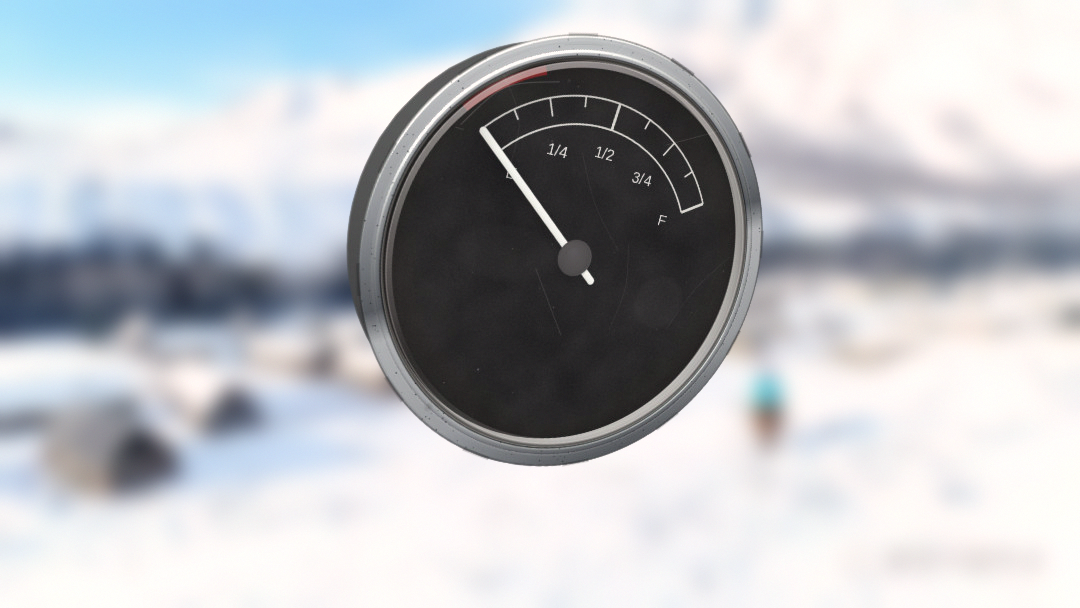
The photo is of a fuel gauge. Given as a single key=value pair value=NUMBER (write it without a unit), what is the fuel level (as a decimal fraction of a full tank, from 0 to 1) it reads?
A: value=0
